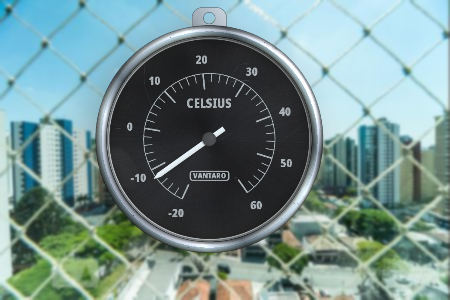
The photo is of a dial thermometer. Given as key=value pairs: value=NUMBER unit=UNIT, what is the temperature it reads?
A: value=-12 unit=°C
